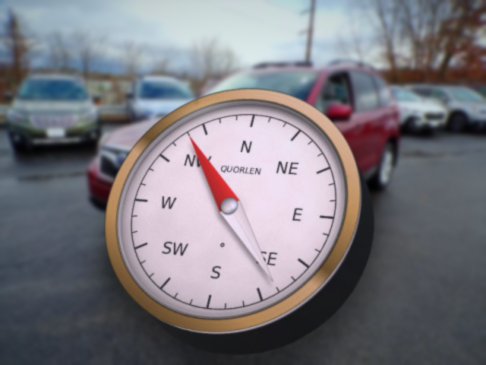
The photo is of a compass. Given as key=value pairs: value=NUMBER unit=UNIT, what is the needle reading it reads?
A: value=320 unit=°
